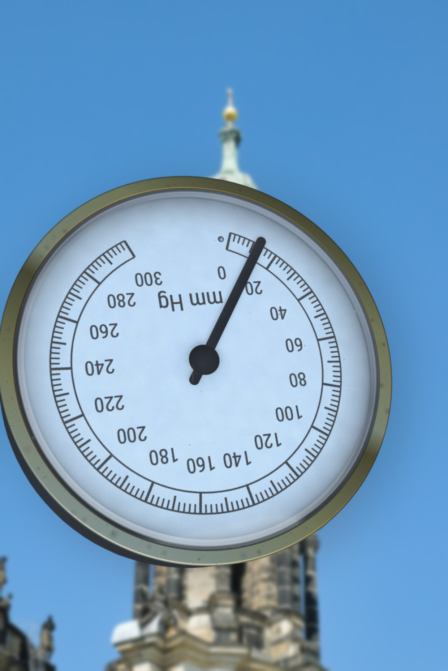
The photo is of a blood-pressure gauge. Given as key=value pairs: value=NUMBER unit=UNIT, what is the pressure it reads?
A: value=12 unit=mmHg
